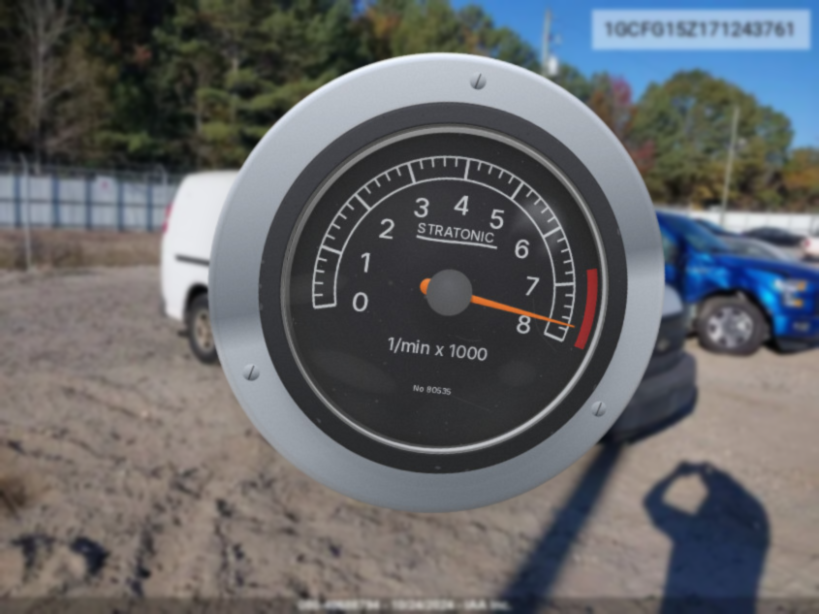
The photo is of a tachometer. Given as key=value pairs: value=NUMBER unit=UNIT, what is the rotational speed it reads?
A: value=7700 unit=rpm
